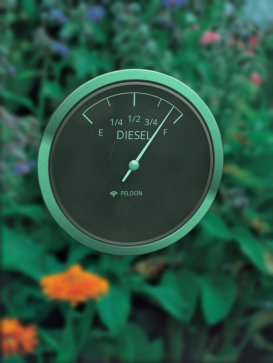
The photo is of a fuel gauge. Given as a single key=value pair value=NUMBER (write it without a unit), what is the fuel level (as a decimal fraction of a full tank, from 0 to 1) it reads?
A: value=0.875
